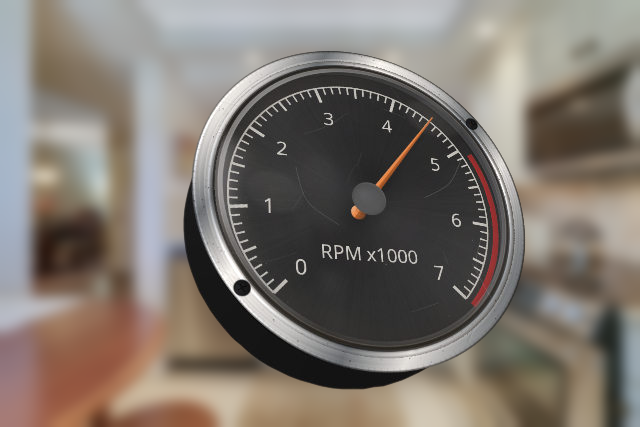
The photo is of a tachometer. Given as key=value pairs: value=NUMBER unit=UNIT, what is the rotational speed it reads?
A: value=4500 unit=rpm
